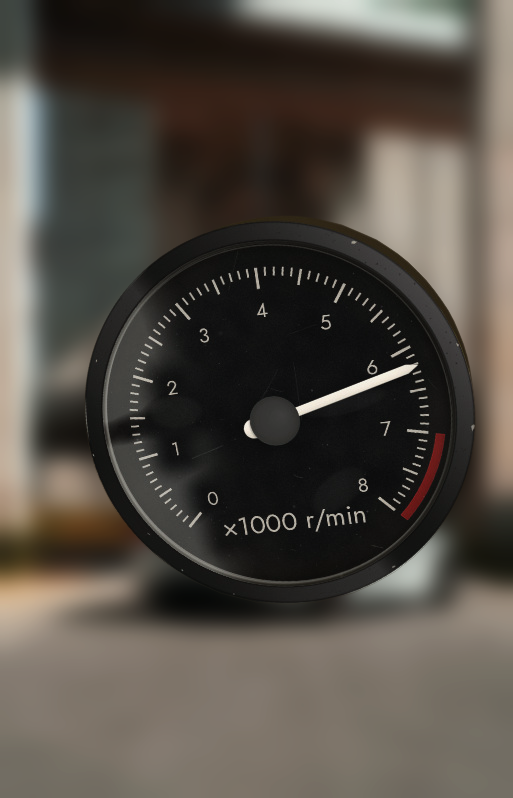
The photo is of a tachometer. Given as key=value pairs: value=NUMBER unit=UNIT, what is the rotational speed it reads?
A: value=6200 unit=rpm
